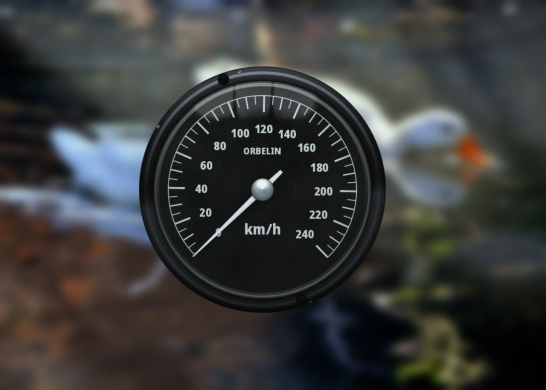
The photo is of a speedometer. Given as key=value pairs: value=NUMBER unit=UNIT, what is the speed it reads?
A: value=0 unit=km/h
